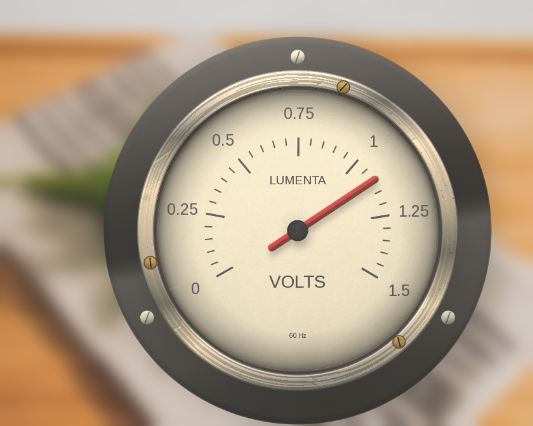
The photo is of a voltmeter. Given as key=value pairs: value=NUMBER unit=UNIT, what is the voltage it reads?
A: value=1.1 unit=V
